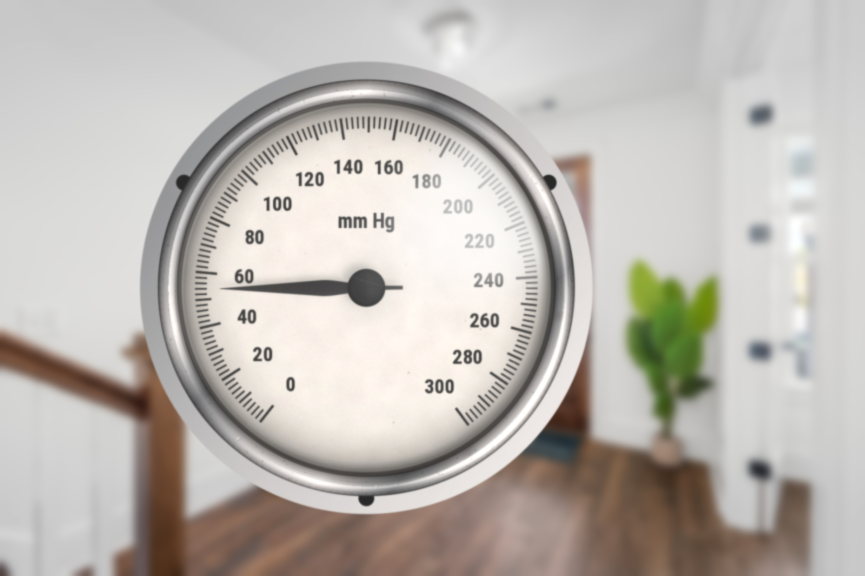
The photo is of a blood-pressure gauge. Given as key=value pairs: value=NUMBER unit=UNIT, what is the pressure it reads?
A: value=54 unit=mmHg
